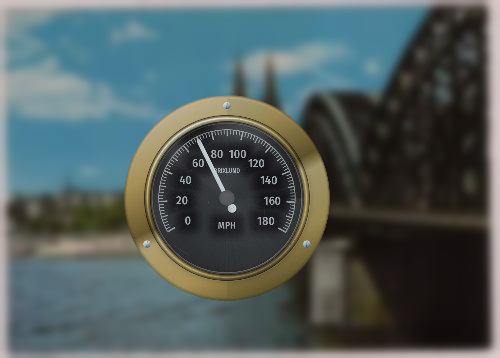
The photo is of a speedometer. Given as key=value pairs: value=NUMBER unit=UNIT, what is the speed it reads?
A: value=70 unit=mph
